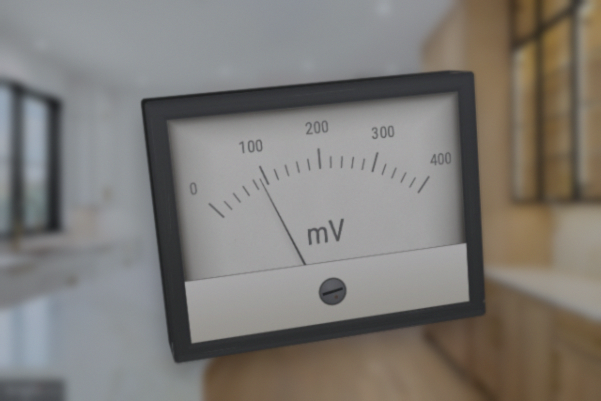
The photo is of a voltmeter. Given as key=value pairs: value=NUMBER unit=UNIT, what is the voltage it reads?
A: value=90 unit=mV
